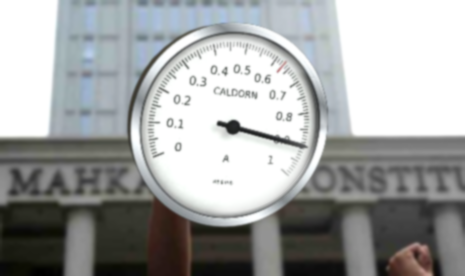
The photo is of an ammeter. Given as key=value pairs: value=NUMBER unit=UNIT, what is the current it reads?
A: value=0.9 unit=A
